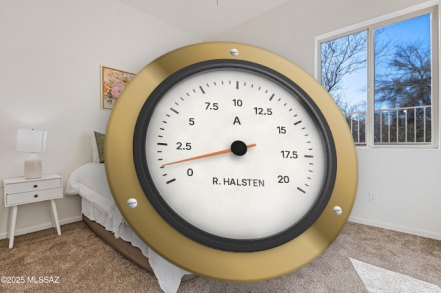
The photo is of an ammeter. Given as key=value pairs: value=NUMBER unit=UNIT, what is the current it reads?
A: value=1 unit=A
